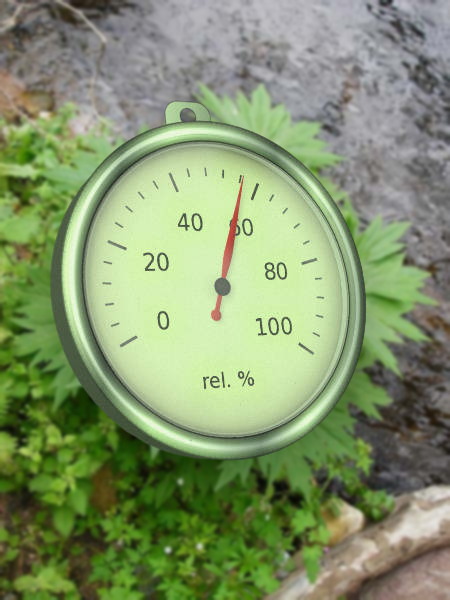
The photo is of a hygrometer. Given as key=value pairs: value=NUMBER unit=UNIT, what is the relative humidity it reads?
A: value=56 unit=%
